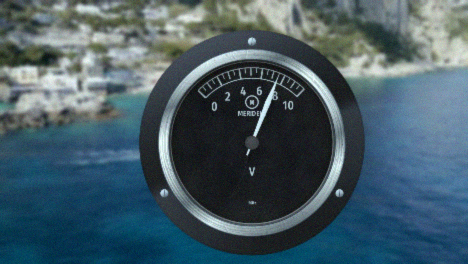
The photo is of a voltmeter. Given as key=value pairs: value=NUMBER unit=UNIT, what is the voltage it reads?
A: value=7.5 unit=V
